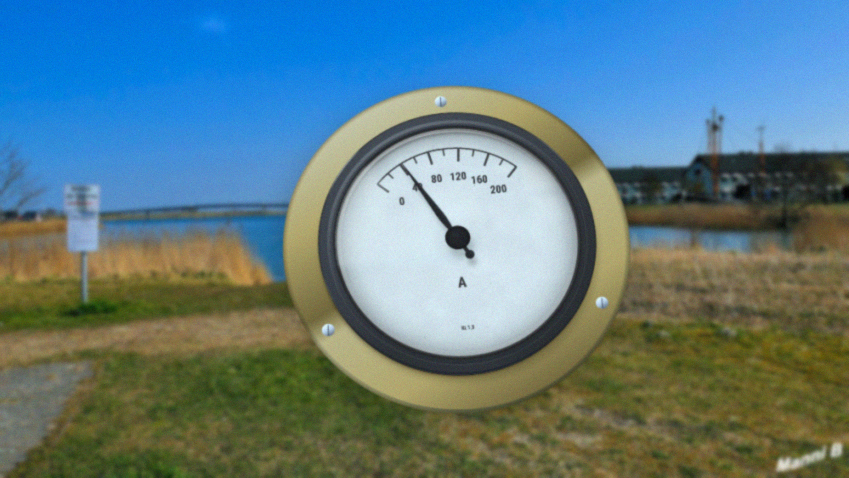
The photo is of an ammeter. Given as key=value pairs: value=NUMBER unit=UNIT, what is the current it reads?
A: value=40 unit=A
